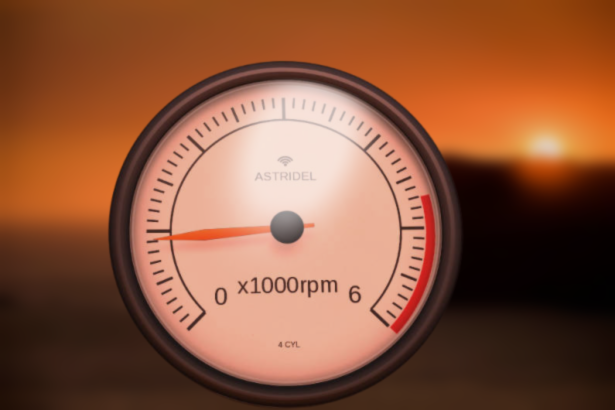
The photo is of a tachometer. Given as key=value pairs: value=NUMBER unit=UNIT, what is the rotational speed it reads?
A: value=900 unit=rpm
